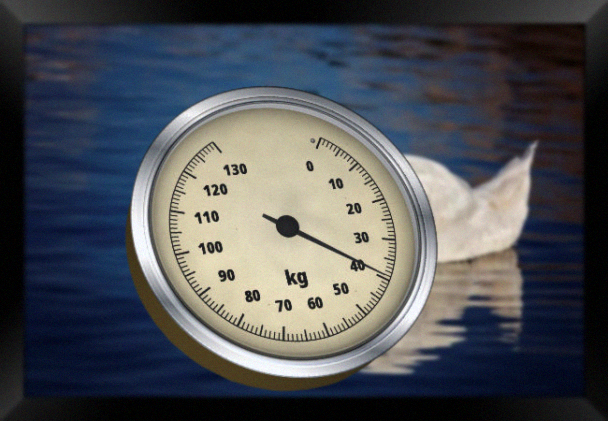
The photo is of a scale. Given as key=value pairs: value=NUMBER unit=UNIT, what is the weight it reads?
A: value=40 unit=kg
